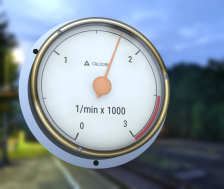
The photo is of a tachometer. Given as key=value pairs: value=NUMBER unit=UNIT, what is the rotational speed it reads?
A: value=1750 unit=rpm
